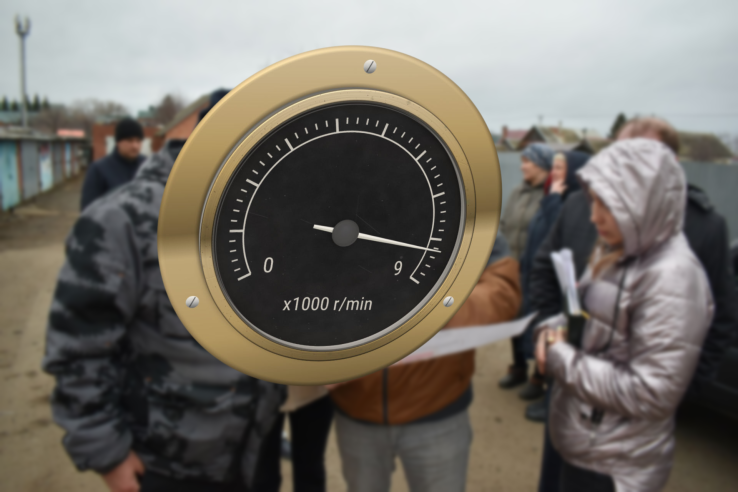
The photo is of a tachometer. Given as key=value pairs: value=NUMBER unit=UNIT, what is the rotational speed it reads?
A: value=8200 unit=rpm
